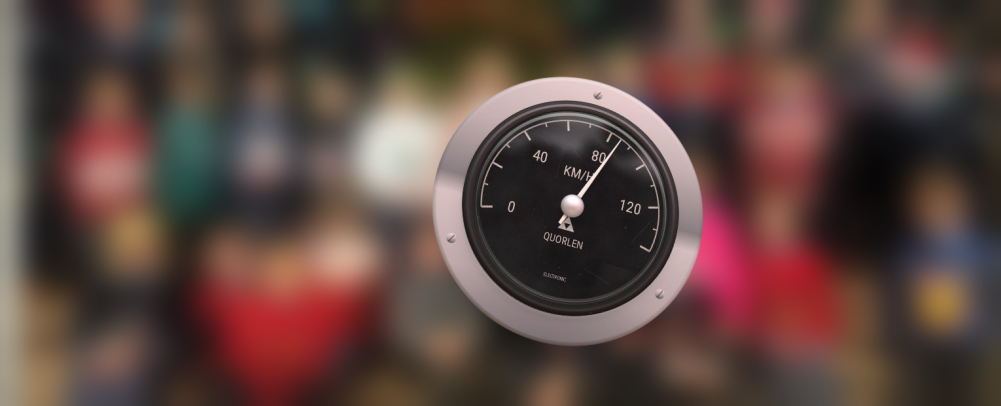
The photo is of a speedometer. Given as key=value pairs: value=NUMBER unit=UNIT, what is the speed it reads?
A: value=85 unit=km/h
